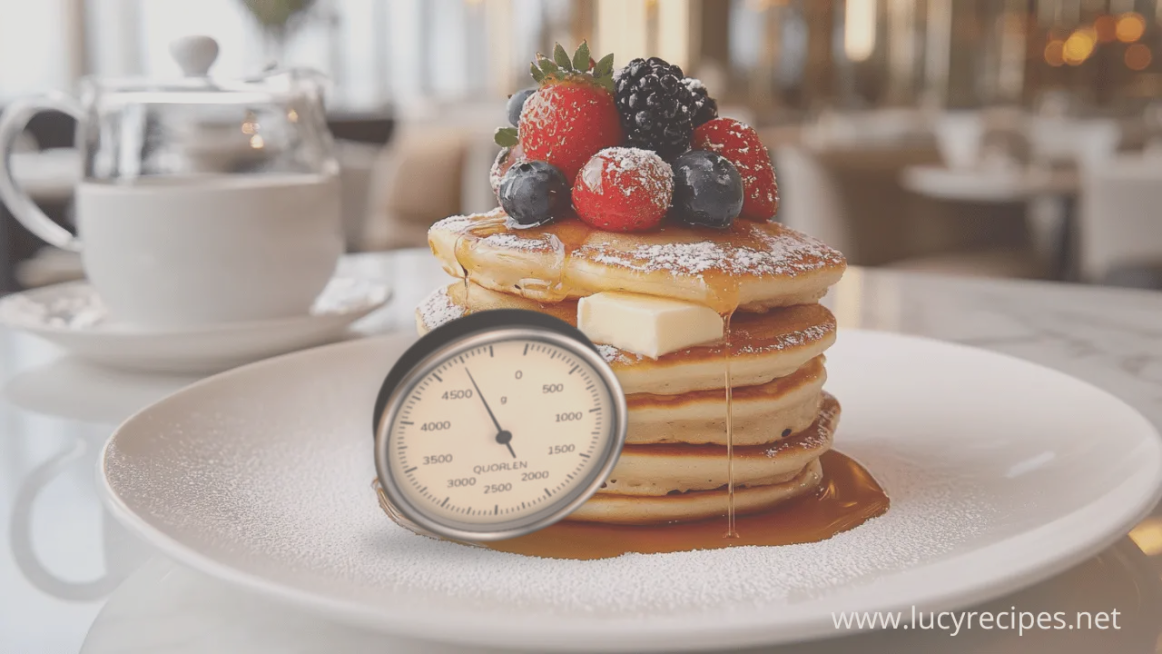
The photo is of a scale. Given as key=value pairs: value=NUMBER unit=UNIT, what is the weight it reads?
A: value=4750 unit=g
